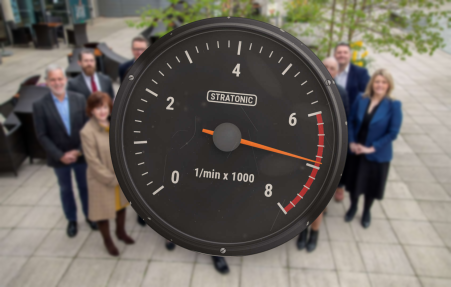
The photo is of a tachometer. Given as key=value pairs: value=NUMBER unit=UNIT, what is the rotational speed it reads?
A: value=6900 unit=rpm
